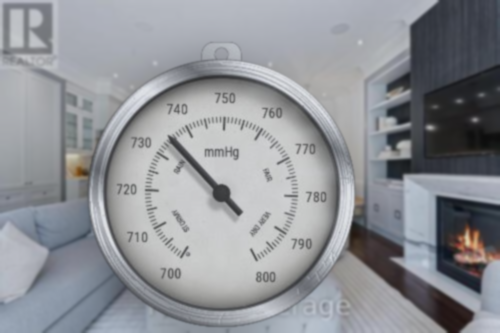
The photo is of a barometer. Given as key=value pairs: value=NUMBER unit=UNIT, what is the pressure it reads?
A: value=735 unit=mmHg
